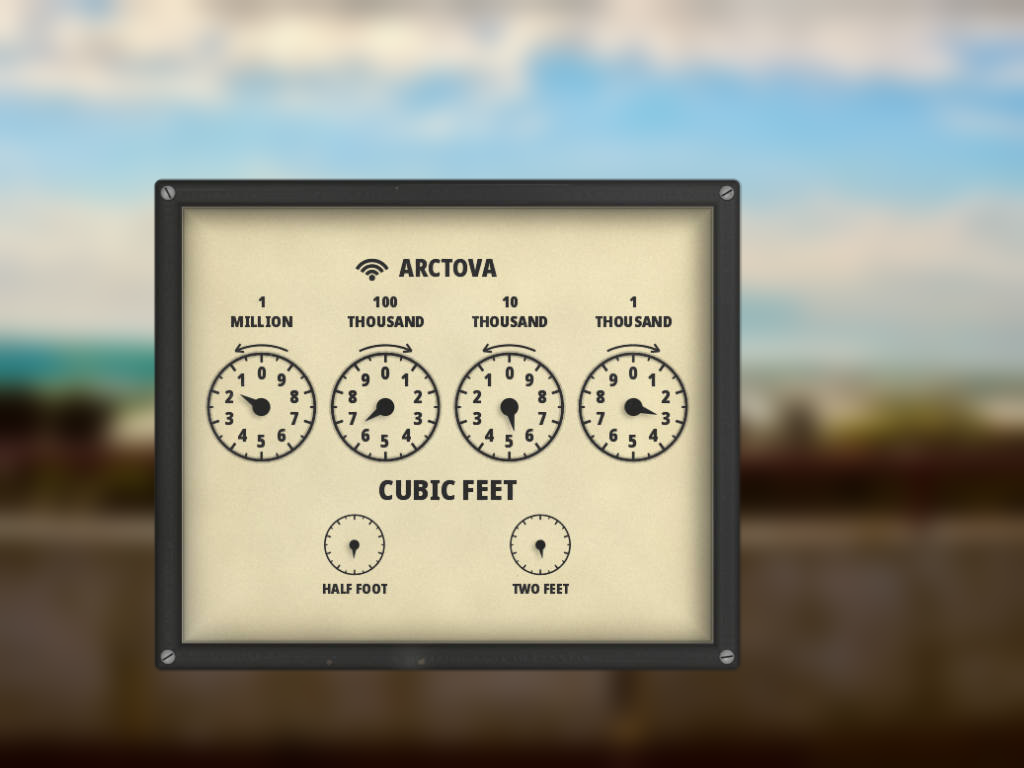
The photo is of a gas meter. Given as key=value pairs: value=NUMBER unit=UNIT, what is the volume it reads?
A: value=165300 unit=ft³
